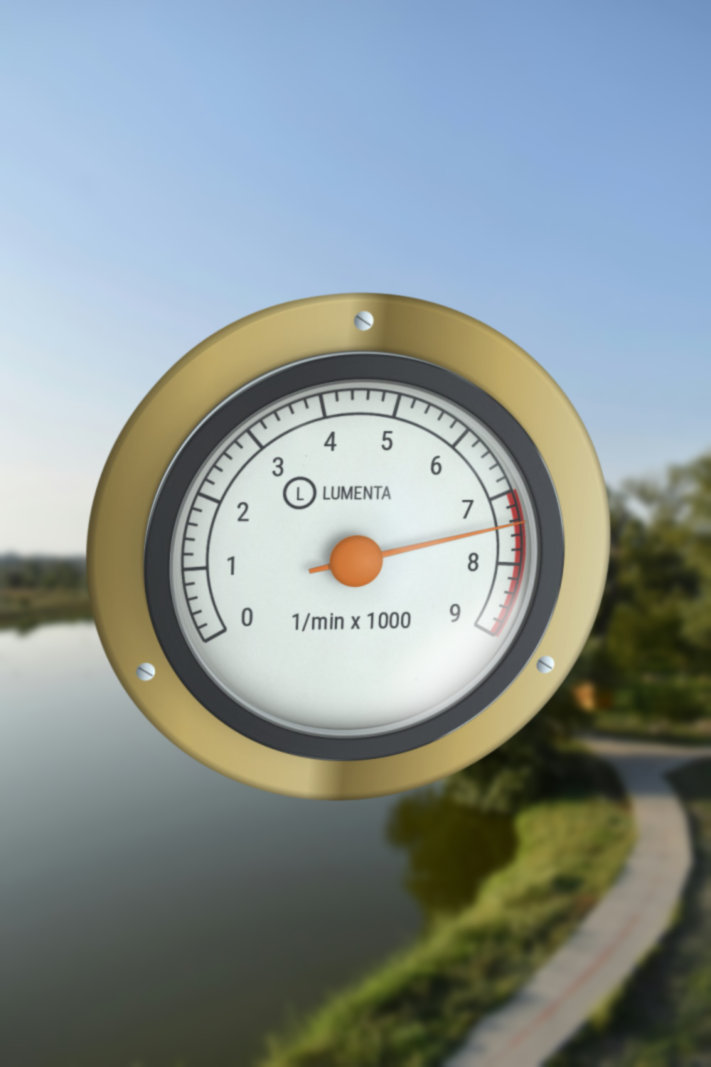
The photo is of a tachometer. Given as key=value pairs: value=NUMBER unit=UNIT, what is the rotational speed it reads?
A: value=7400 unit=rpm
